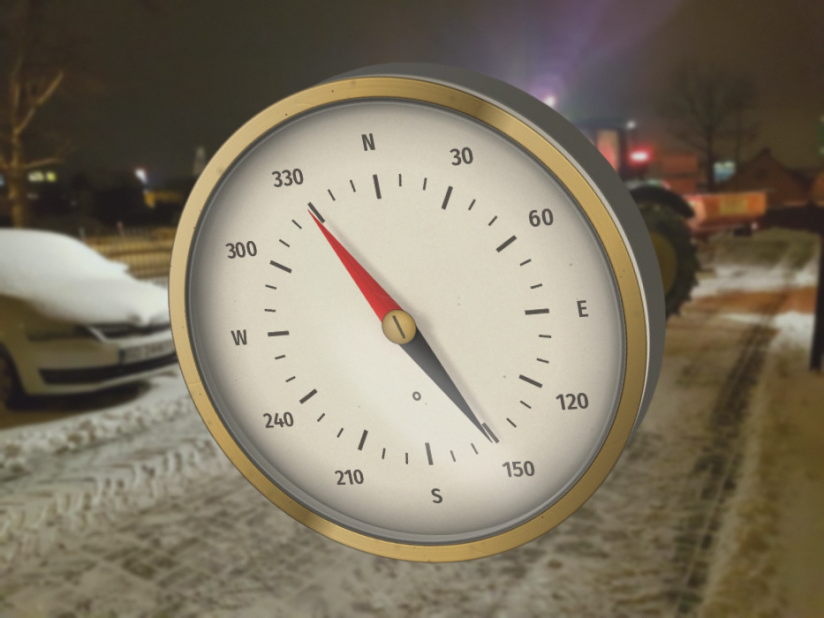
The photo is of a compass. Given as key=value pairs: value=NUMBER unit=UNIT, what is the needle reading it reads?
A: value=330 unit=°
